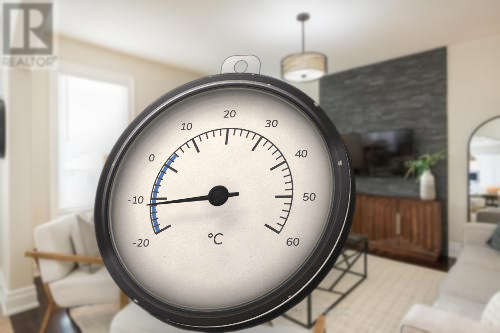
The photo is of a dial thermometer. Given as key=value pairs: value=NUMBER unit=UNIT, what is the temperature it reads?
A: value=-12 unit=°C
